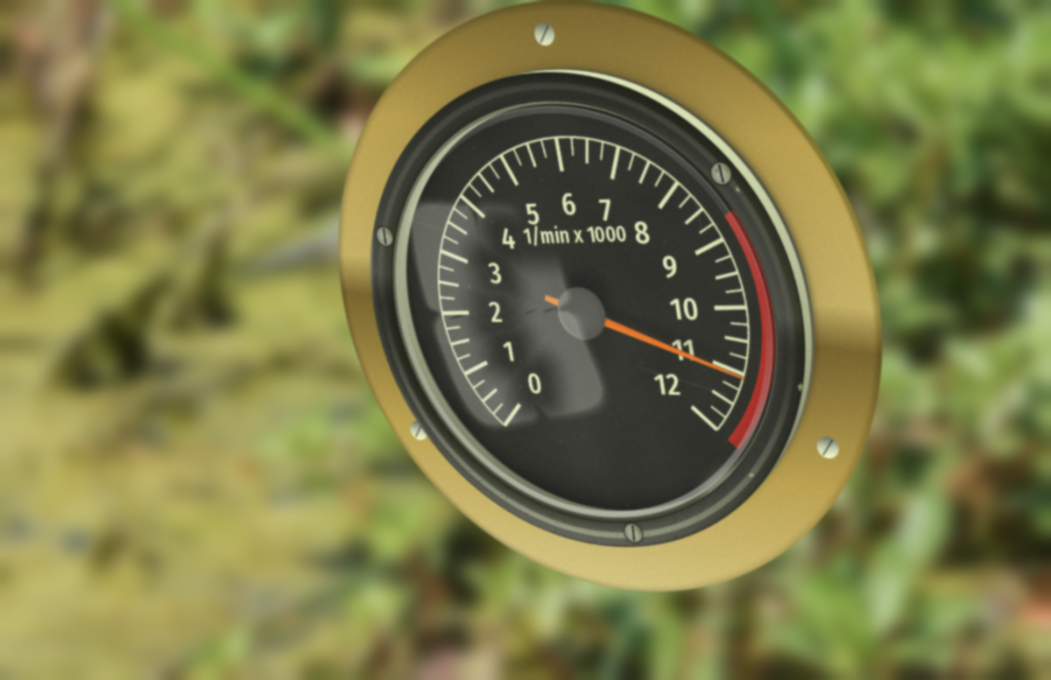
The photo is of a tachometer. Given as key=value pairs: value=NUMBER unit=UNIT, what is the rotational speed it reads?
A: value=11000 unit=rpm
